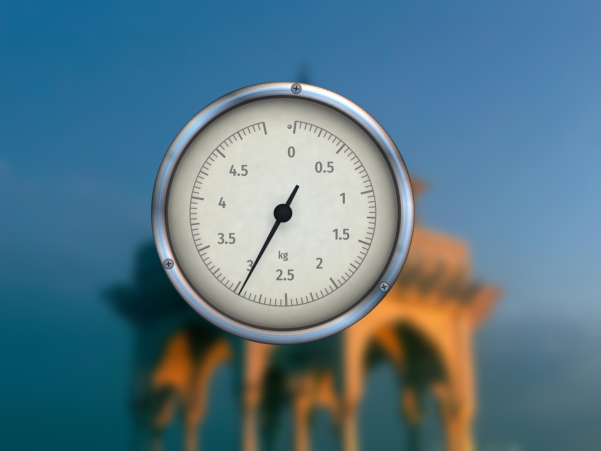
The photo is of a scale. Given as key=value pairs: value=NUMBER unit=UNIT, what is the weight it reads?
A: value=2.95 unit=kg
